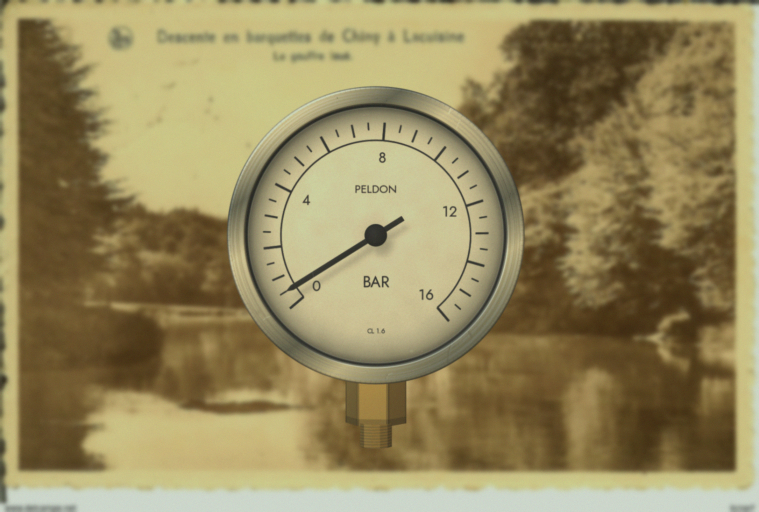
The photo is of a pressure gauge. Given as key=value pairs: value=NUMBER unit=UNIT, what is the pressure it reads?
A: value=0.5 unit=bar
